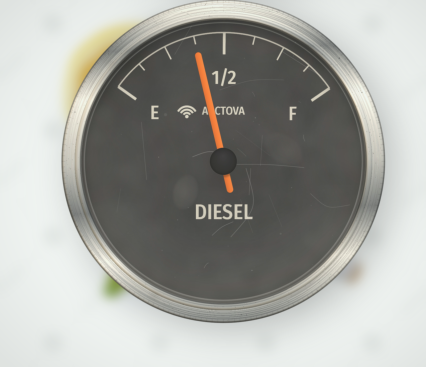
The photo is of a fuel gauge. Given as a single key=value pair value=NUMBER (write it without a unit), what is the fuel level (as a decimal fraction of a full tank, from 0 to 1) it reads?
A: value=0.375
